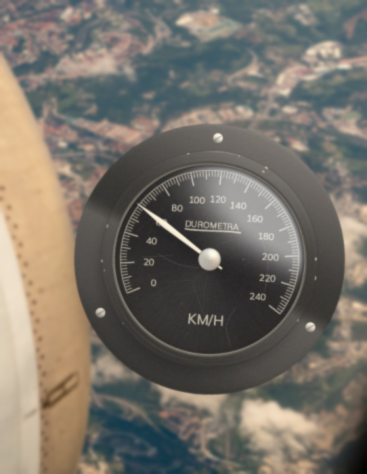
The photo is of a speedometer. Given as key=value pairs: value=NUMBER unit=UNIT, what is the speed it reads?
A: value=60 unit=km/h
